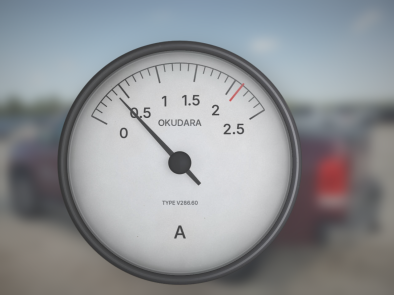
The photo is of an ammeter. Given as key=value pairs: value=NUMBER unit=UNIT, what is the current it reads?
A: value=0.4 unit=A
